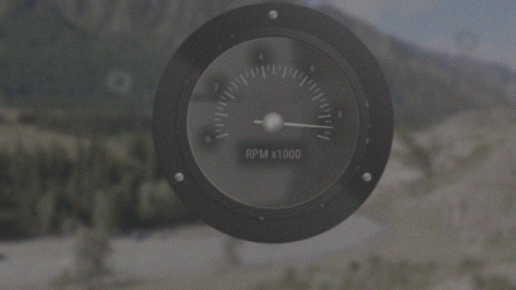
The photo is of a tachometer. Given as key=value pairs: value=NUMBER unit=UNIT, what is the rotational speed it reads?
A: value=8500 unit=rpm
